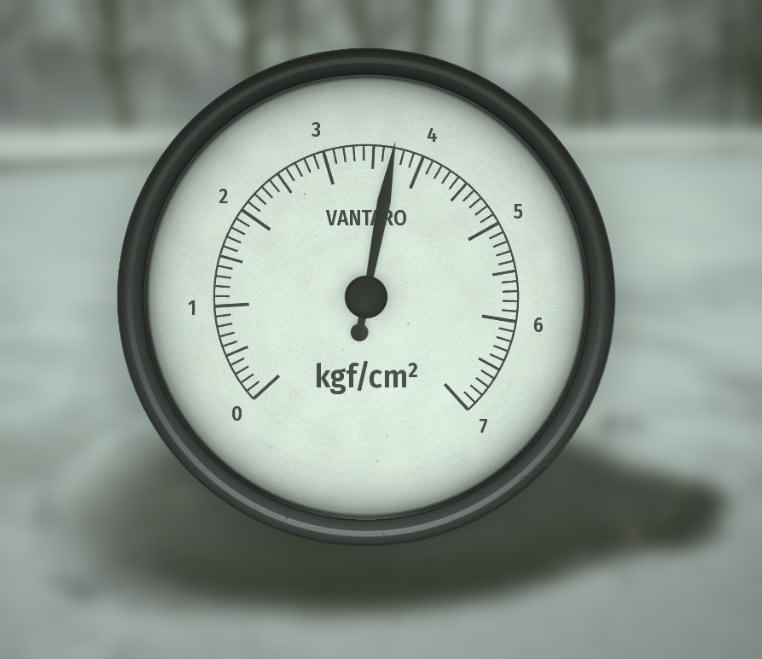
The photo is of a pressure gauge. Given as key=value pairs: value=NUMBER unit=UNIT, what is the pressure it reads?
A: value=3.7 unit=kg/cm²
